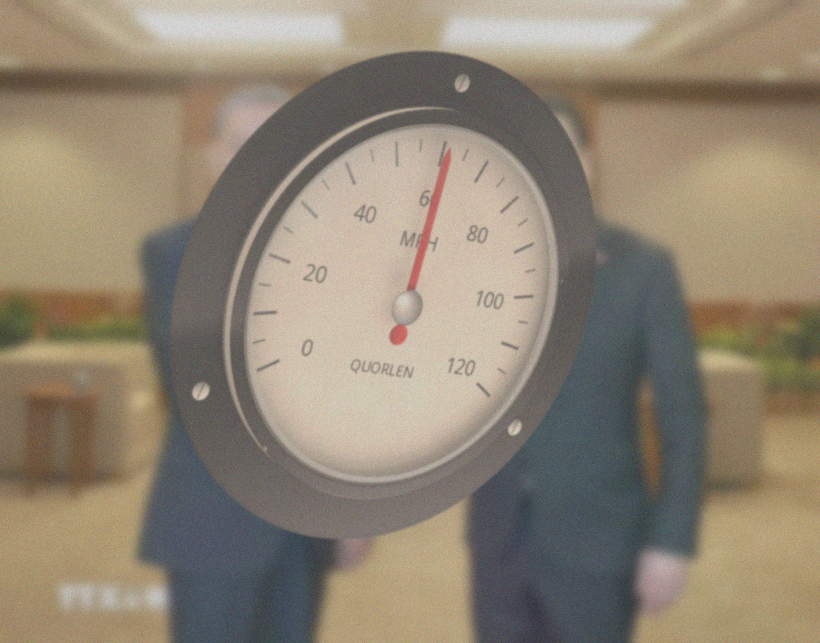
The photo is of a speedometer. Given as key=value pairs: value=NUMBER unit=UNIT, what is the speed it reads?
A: value=60 unit=mph
